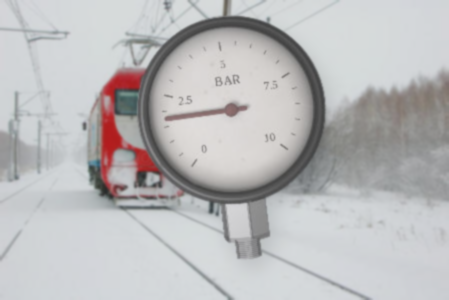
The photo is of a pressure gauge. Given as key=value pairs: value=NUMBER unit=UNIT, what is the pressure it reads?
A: value=1.75 unit=bar
